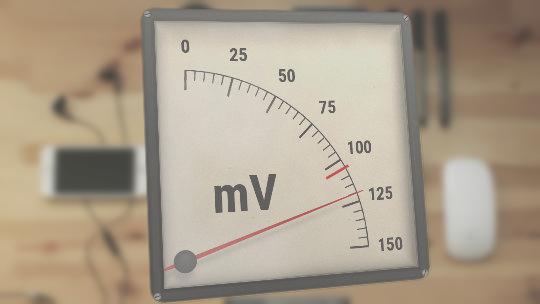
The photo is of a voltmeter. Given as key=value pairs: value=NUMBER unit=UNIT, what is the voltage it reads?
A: value=120 unit=mV
